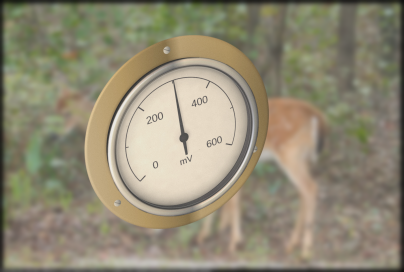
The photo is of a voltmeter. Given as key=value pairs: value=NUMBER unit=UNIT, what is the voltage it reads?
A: value=300 unit=mV
